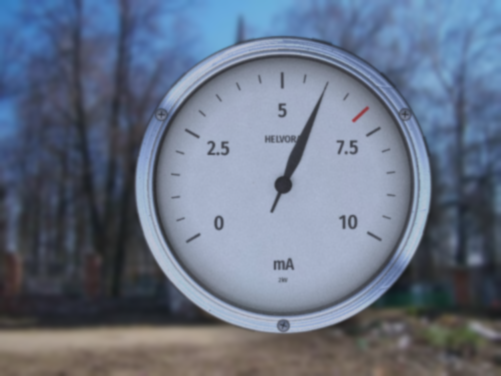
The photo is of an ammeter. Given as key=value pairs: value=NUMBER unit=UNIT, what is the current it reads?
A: value=6 unit=mA
